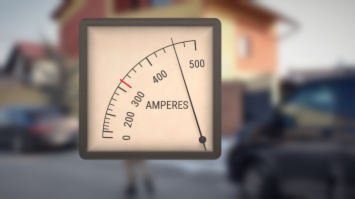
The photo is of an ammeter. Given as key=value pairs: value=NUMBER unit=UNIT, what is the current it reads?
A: value=460 unit=A
